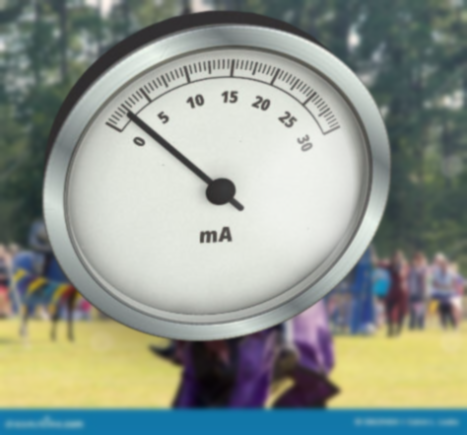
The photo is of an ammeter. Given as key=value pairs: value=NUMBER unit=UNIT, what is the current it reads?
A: value=2.5 unit=mA
